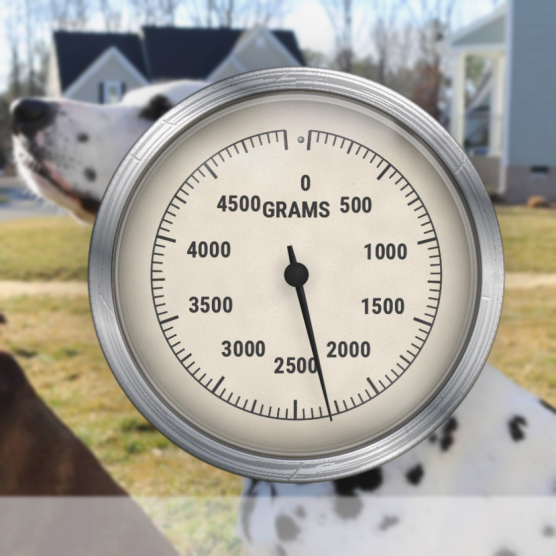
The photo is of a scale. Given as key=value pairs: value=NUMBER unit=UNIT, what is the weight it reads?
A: value=2300 unit=g
